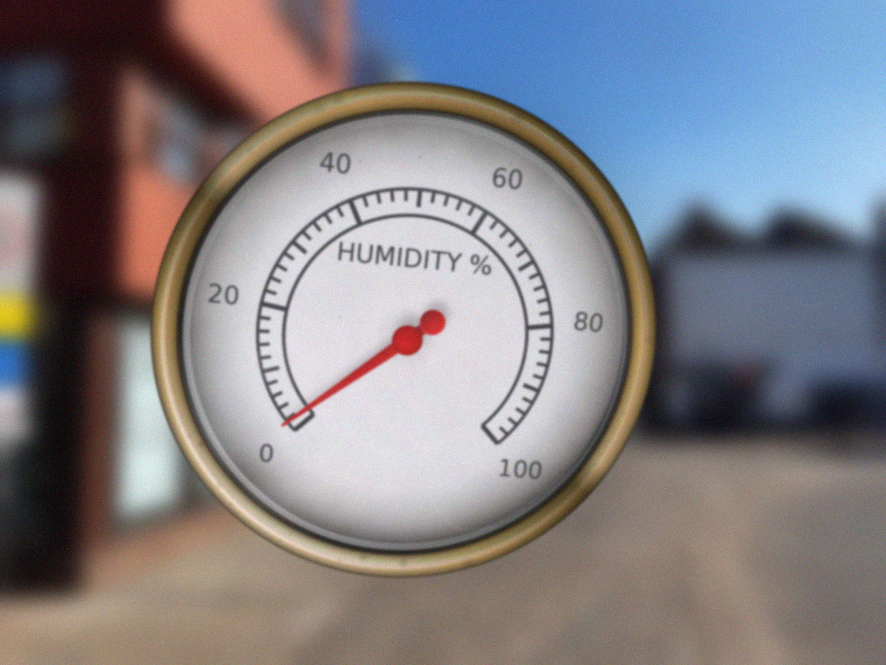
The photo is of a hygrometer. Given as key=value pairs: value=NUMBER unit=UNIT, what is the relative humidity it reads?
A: value=2 unit=%
